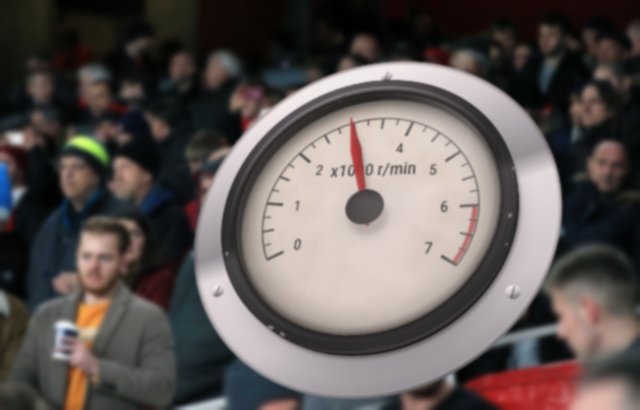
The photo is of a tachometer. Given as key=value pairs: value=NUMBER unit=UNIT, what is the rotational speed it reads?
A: value=3000 unit=rpm
